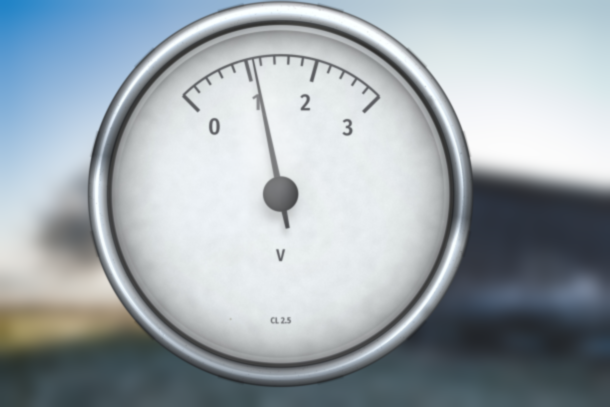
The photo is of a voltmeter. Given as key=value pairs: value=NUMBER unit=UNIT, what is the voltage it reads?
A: value=1.1 unit=V
